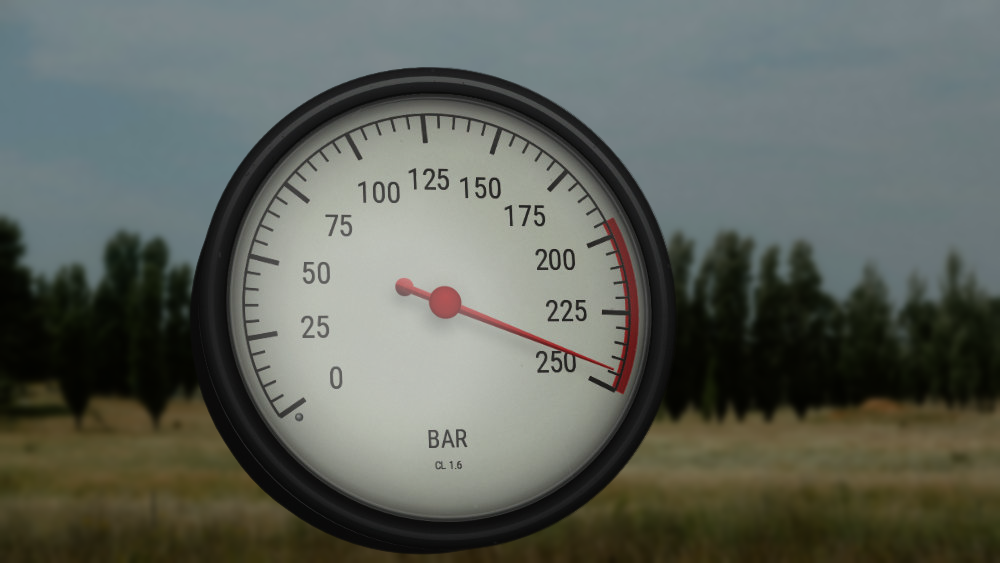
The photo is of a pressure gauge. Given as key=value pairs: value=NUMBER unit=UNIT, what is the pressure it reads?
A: value=245 unit=bar
